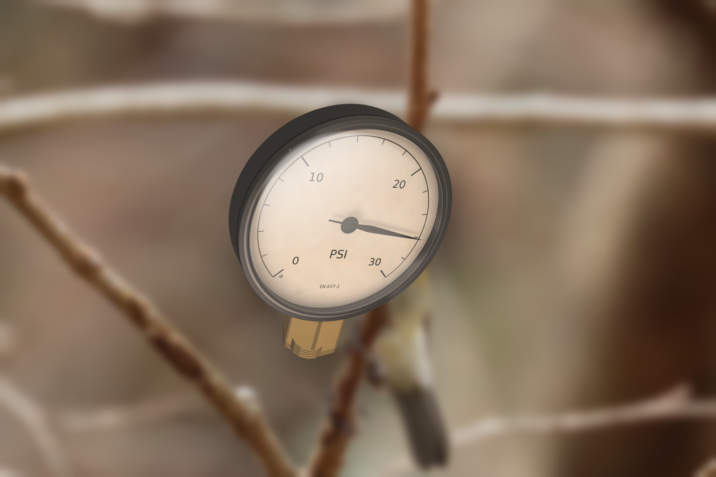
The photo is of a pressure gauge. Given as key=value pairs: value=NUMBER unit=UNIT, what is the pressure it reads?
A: value=26 unit=psi
